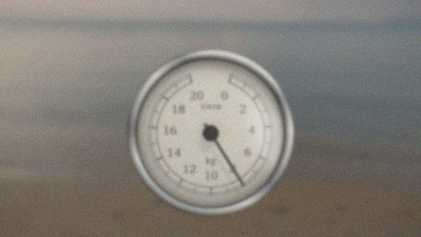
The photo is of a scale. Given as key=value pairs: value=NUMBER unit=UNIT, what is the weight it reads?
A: value=8 unit=kg
